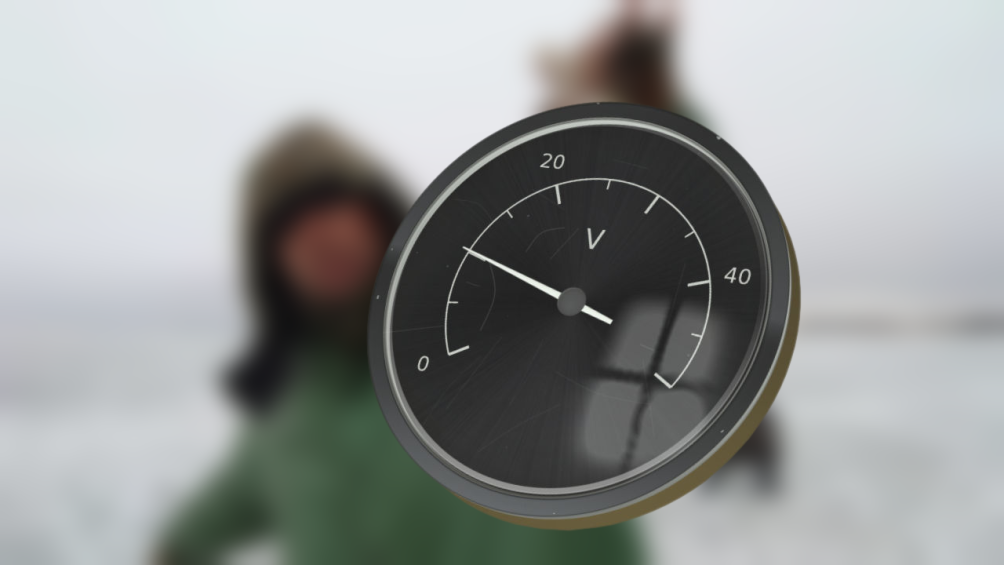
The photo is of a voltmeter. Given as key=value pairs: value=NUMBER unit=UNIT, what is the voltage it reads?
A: value=10 unit=V
